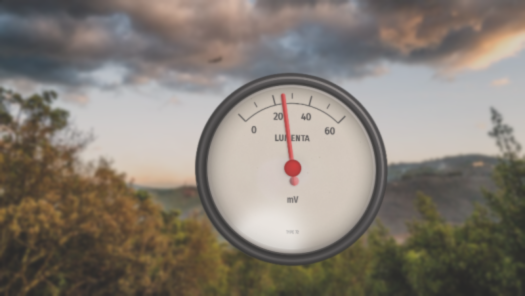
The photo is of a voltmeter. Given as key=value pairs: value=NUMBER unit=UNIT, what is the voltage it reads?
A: value=25 unit=mV
